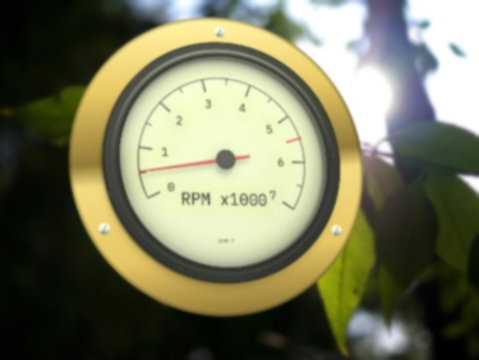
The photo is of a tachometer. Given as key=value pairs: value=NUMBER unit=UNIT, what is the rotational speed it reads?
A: value=500 unit=rpm
